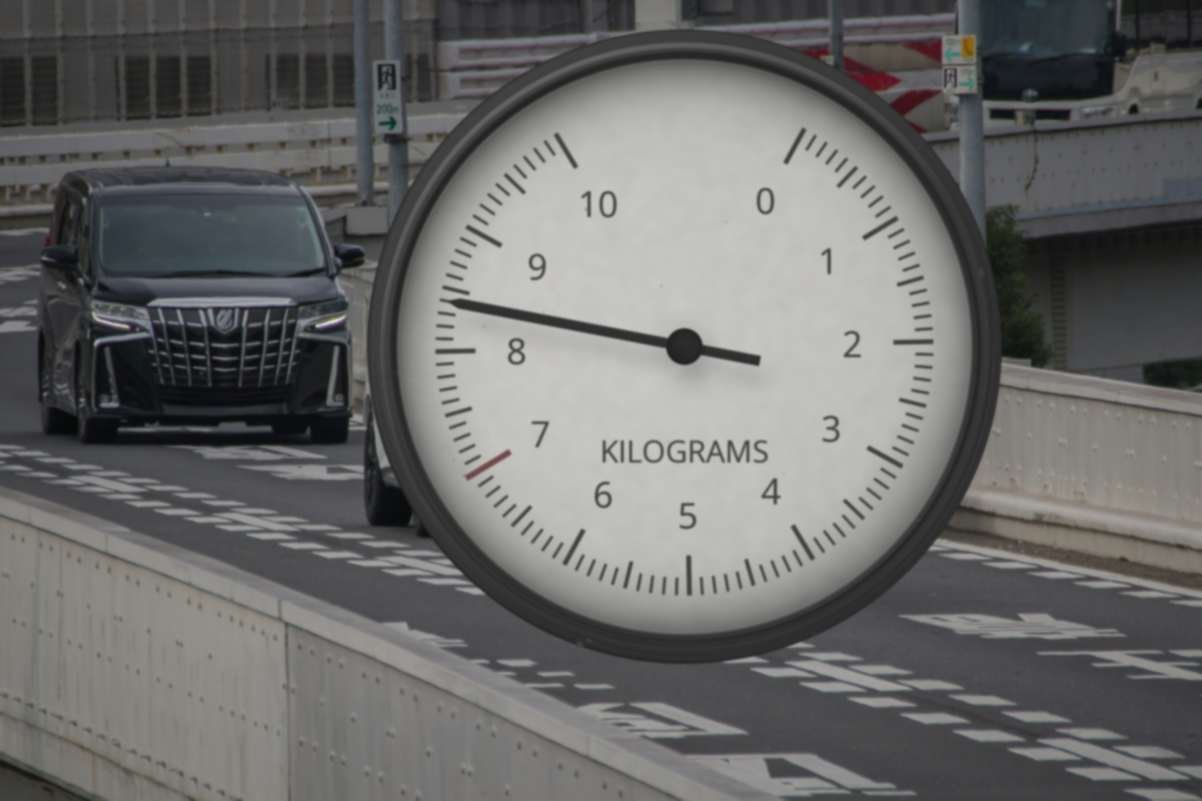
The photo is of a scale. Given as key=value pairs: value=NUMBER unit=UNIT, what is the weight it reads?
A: value=8.4 unit=kg
